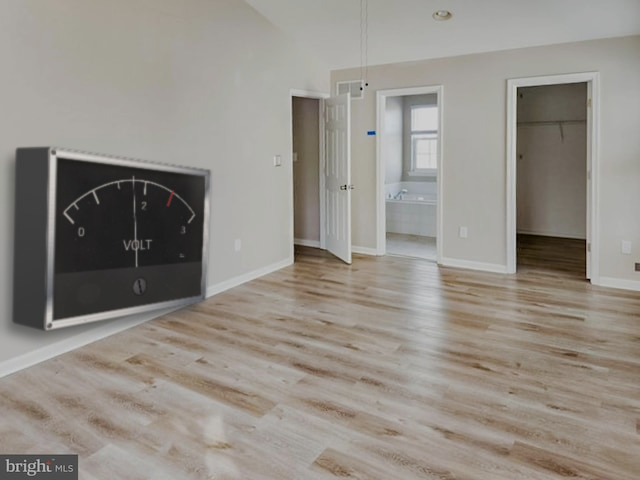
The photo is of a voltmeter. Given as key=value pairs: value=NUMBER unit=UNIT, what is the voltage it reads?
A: value=1.75 unit=V
